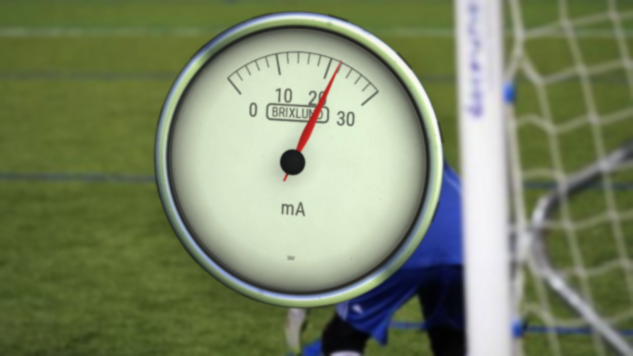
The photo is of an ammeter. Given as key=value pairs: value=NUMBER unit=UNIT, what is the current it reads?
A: value=22 unit=mA
